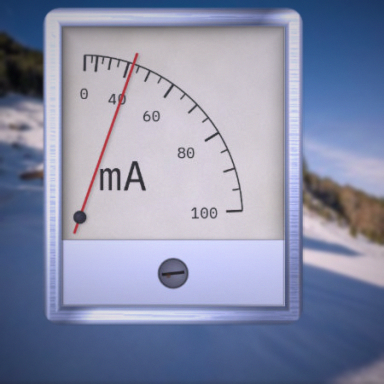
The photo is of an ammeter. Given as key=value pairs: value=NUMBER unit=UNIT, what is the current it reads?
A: value=42.5 unit=mA
